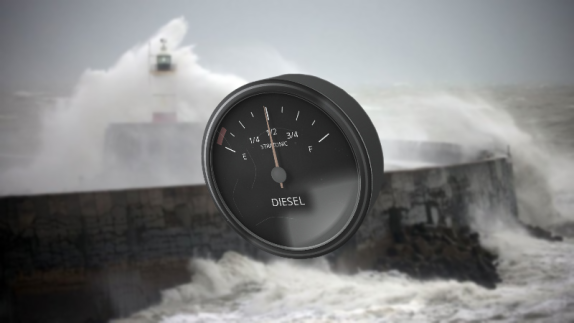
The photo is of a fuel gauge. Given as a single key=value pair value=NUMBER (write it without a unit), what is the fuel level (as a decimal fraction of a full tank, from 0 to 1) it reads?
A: value=0.5
